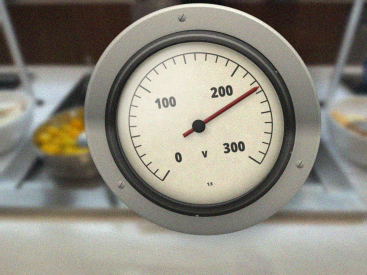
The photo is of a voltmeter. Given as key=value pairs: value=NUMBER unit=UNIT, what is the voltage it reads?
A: value=225 unit=V
